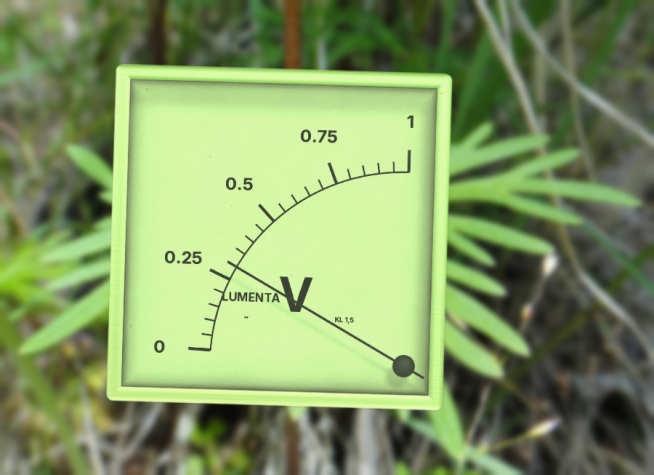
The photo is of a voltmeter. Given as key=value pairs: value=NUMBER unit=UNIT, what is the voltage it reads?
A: value=0.3 unit=V
